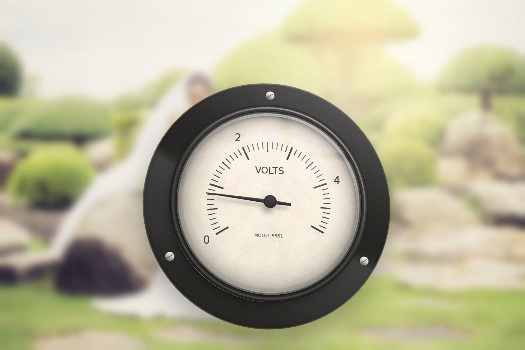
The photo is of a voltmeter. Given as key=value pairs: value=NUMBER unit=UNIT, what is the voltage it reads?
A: value=0.8 unit=V
